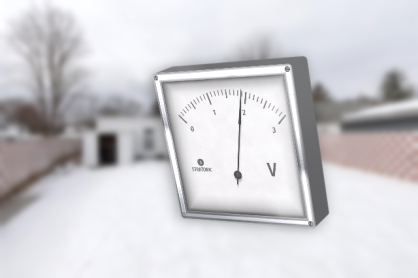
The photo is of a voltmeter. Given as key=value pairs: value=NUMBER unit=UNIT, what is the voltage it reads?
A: value=1.9 unit=V
